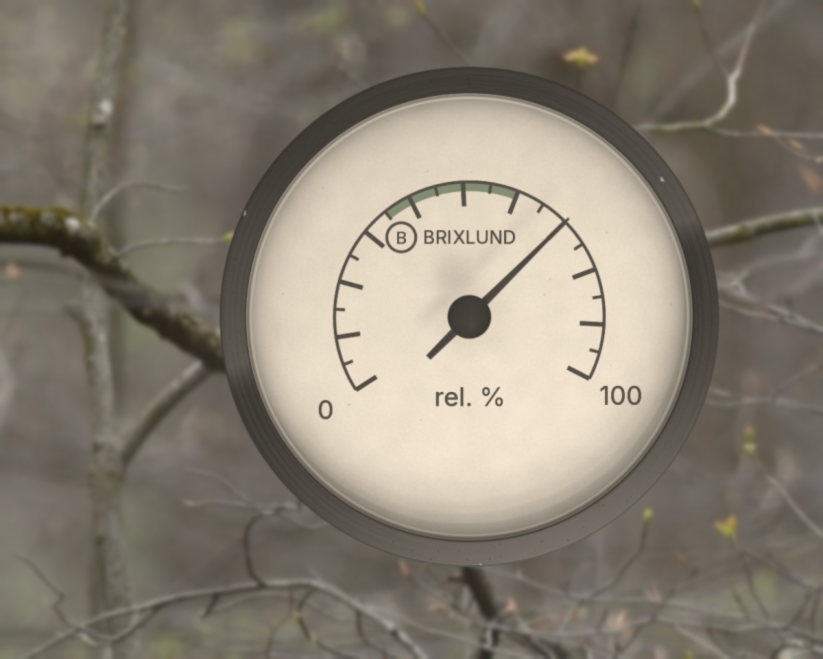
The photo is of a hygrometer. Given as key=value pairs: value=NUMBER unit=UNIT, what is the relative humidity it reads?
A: value=70 unit=%
